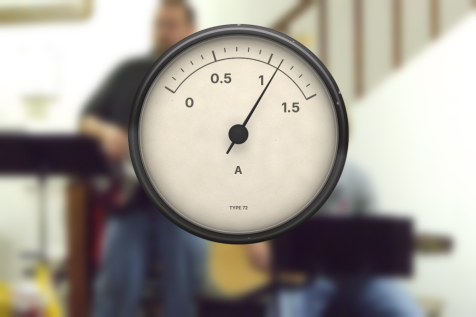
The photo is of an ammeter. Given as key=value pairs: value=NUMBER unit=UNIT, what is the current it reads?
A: value=1.1 unit=A
